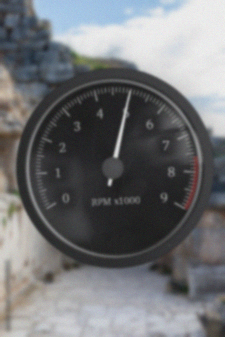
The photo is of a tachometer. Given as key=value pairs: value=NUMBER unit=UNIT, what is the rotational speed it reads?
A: value=5000 unit=rpm
